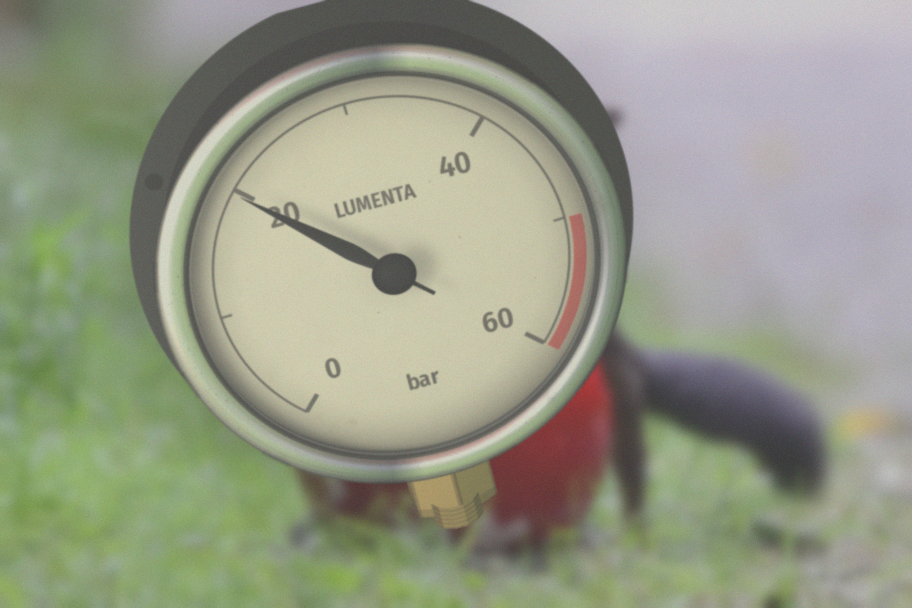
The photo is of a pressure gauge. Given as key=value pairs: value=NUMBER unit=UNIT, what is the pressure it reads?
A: value=20 unit=bar
